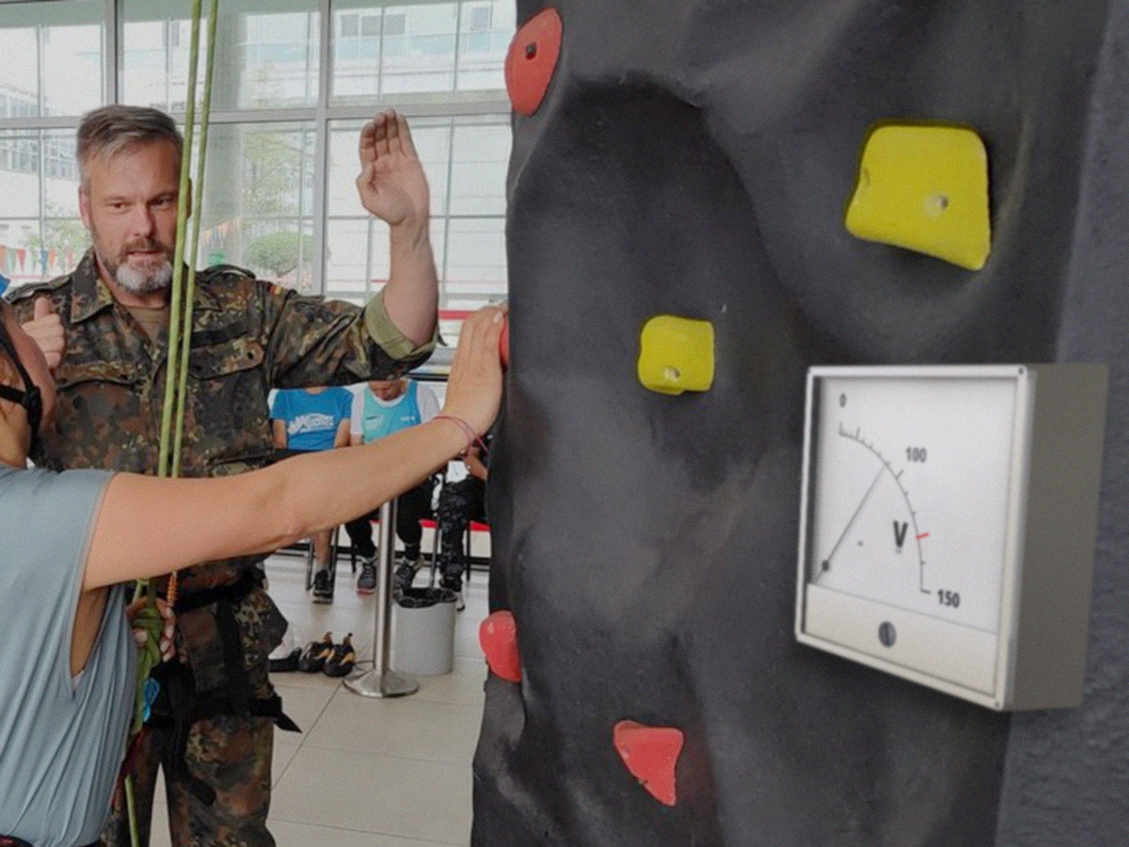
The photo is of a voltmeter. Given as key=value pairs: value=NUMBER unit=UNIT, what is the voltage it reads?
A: value=90 unit=V
